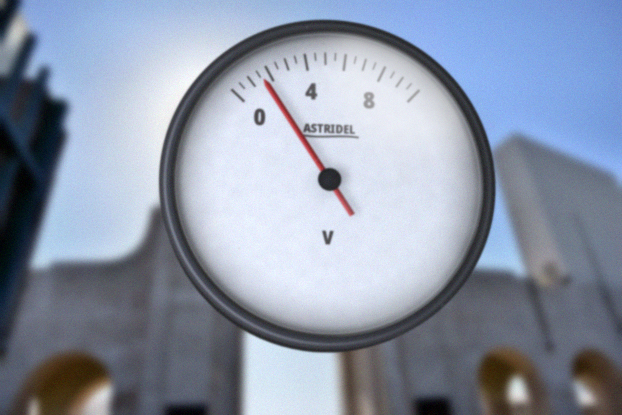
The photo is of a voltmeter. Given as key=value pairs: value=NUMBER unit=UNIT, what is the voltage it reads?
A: value=1.5 unit=V
